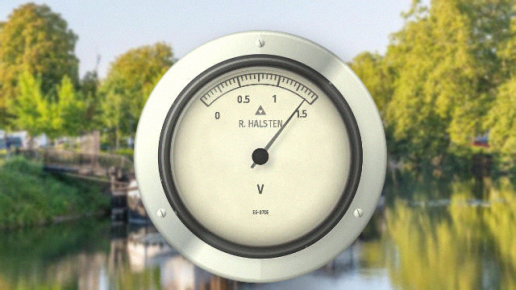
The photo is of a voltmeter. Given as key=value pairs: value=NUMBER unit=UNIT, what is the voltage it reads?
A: value=1.4 unit=V
